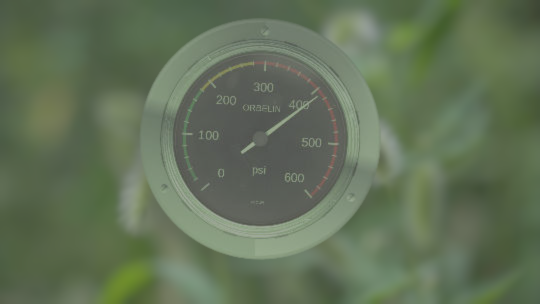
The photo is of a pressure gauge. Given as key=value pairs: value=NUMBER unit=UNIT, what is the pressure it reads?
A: value=410 unit=psi
